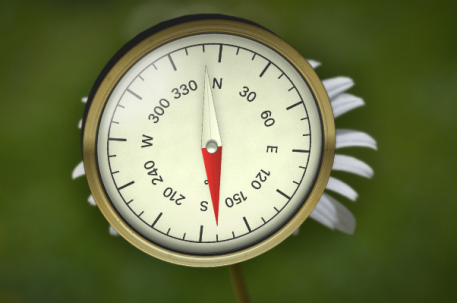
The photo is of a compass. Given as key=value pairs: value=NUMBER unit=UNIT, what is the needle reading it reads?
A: value=170 unit=°
